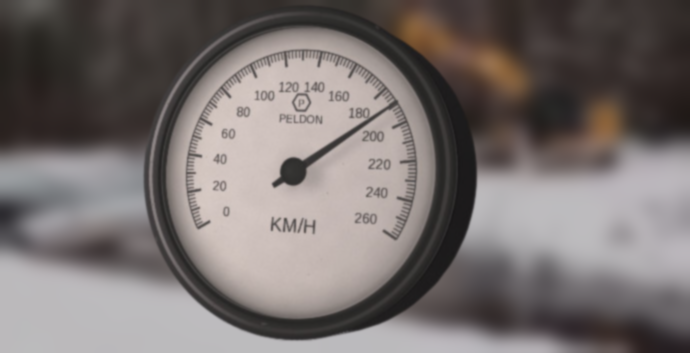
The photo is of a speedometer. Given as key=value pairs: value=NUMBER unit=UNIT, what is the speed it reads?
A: value=190 unit=km/h
